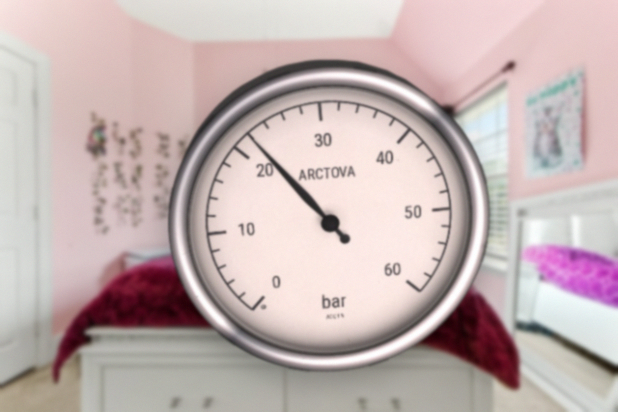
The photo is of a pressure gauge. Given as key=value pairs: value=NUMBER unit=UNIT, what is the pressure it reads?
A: value=22 unit=bar
